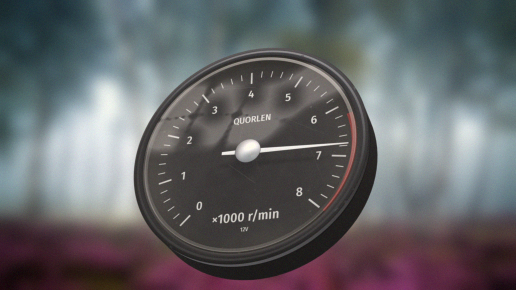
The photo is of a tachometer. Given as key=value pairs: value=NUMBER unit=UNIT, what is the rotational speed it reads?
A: value=6800 unit=rpm
